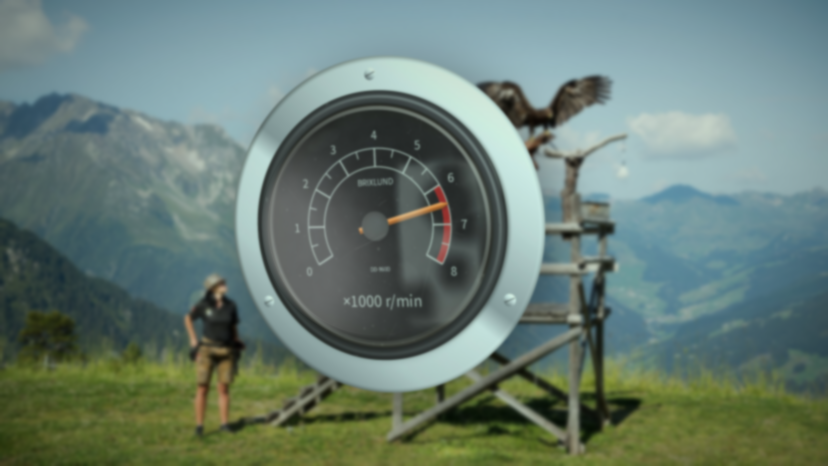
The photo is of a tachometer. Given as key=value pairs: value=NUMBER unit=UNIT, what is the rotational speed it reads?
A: value=6500 unit=rpm
